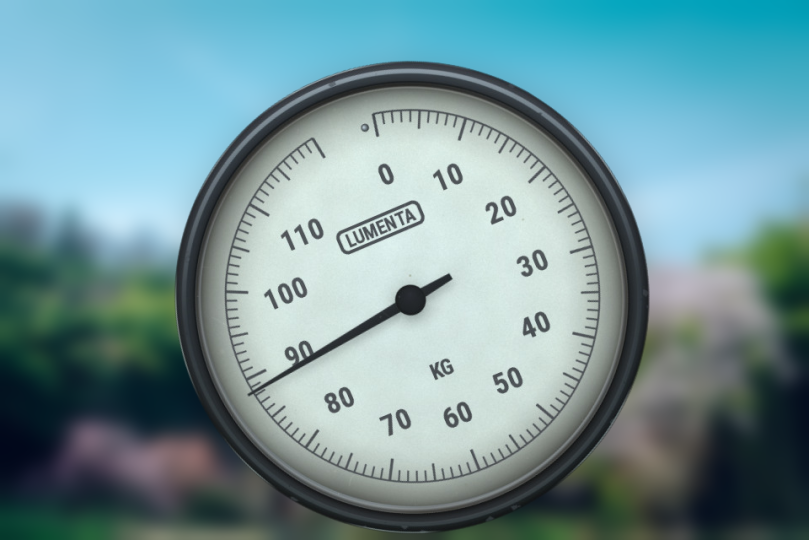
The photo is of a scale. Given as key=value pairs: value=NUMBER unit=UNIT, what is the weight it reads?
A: value=88.5 unit=kg
